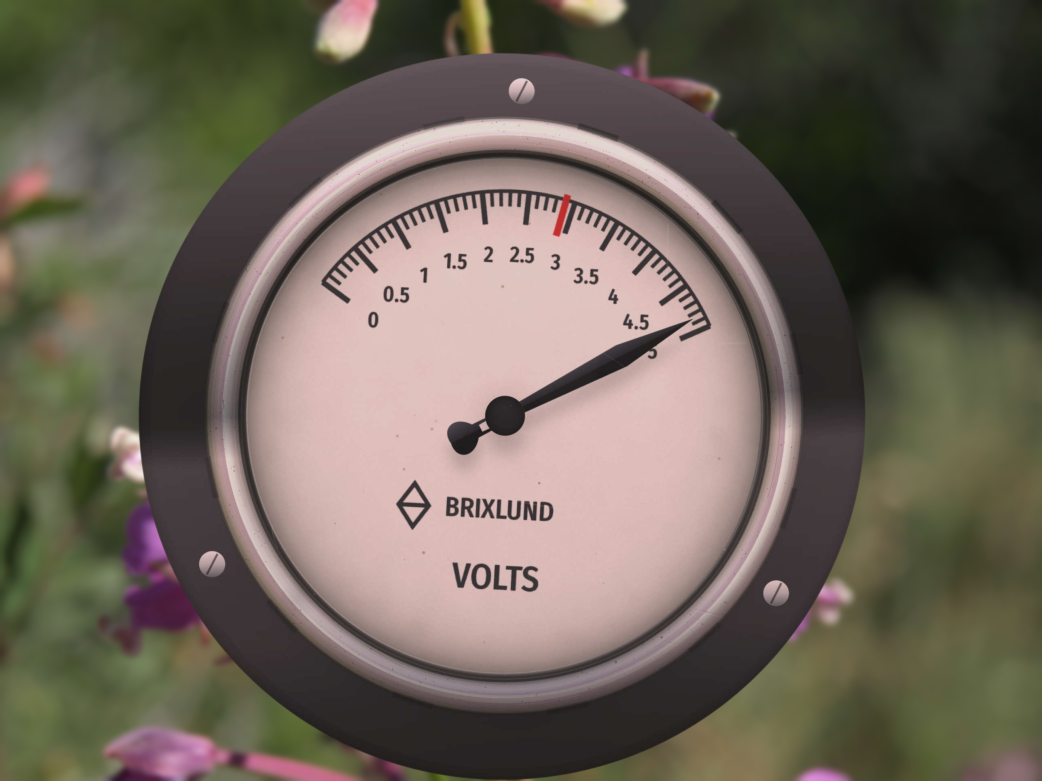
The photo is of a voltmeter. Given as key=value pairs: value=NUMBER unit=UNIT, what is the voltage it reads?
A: value=4.85 unit=V
